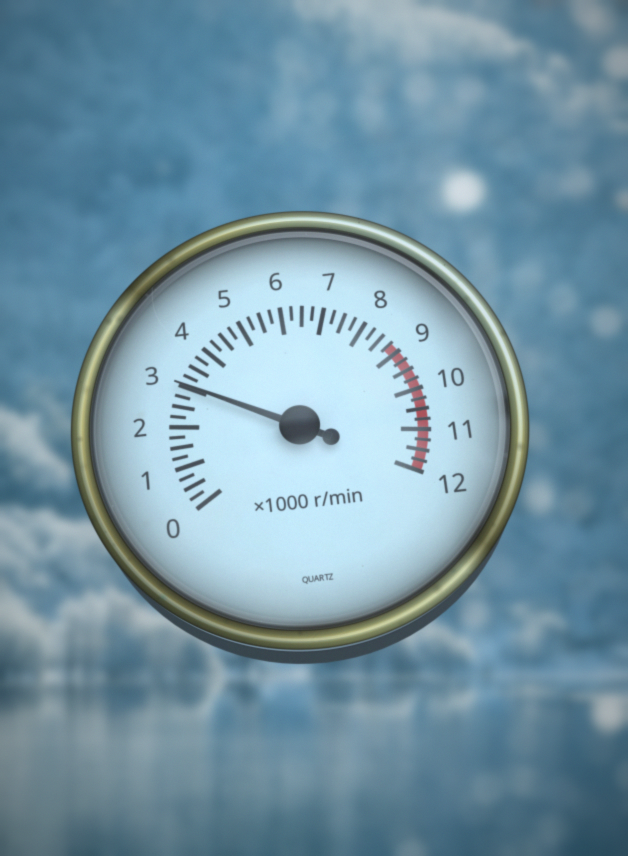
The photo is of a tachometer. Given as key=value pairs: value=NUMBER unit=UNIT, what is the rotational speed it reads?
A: value=3000 unit=rpm
